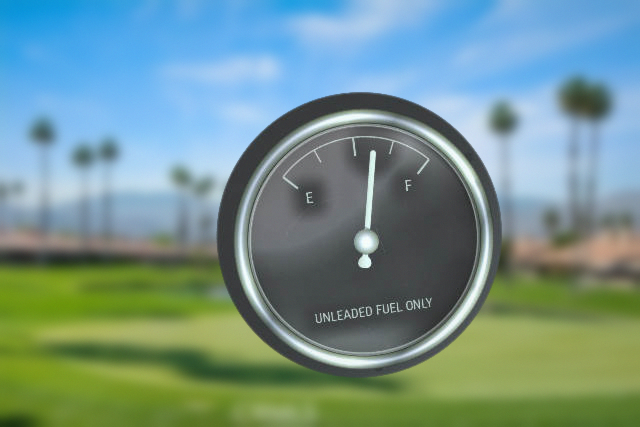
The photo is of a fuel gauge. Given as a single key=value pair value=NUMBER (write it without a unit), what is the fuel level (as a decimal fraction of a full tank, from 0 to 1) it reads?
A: value=0.625
